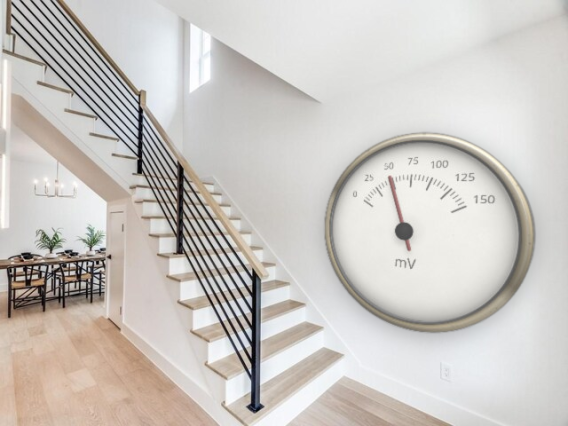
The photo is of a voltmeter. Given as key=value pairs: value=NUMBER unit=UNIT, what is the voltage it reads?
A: value=50 unit=mV
